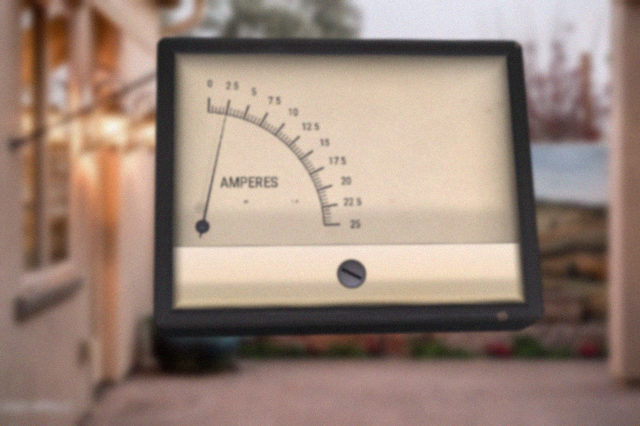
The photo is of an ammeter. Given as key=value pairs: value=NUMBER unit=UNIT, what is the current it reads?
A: value=2.5 unit=A
